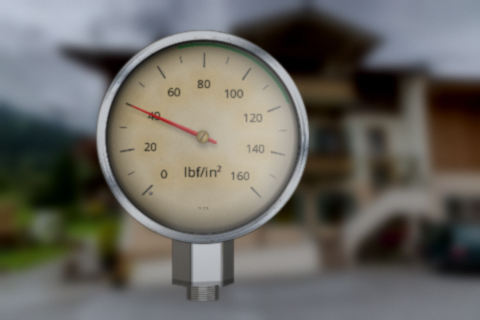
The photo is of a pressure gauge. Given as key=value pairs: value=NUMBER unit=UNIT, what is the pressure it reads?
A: value=40 unit=psi
